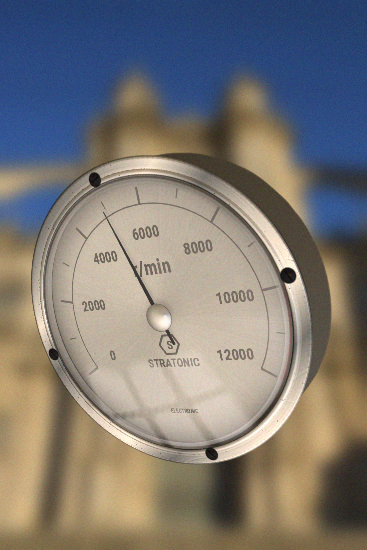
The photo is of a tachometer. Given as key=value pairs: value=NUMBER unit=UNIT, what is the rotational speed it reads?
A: value=5000 unit=rpm
